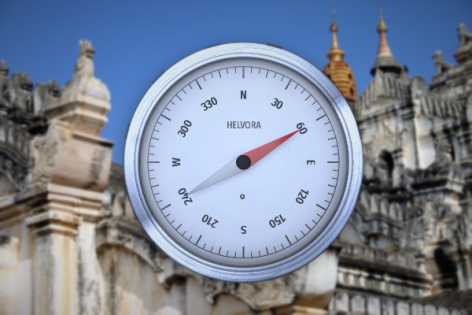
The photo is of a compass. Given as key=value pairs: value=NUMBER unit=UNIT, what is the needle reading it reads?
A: value=60 unit=°
